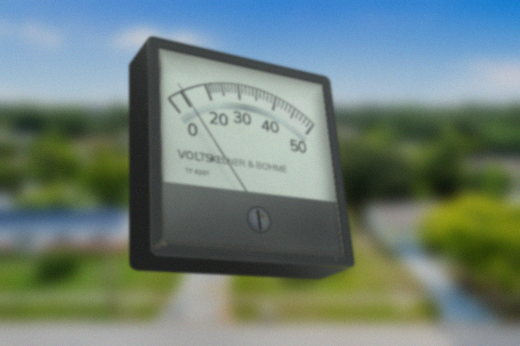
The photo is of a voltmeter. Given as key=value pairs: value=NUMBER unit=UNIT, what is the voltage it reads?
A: value=10 unit=V
